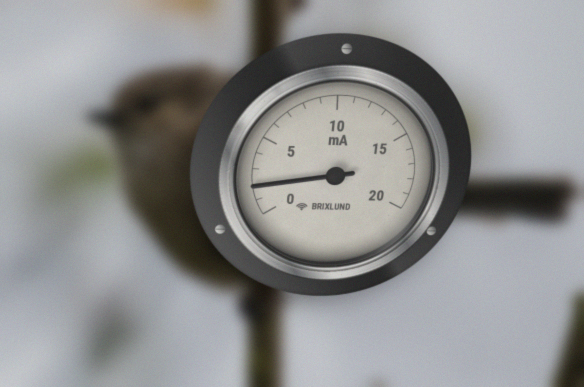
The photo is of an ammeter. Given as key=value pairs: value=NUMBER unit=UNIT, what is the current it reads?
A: value=2 unit=mA
